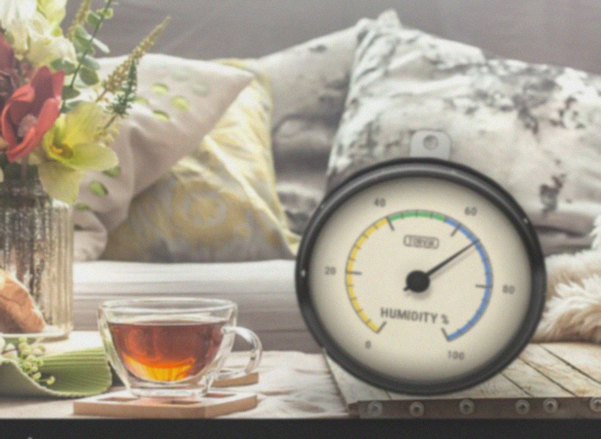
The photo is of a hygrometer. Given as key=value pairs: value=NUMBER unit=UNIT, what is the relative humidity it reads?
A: value=66 unit=%
